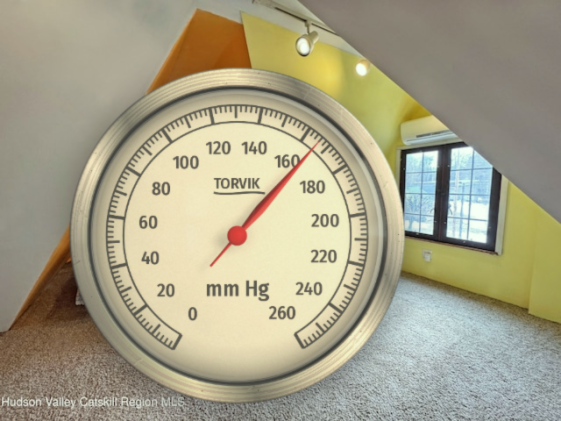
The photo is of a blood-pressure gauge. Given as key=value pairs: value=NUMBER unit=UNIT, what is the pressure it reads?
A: value=166 unit=mmHg
